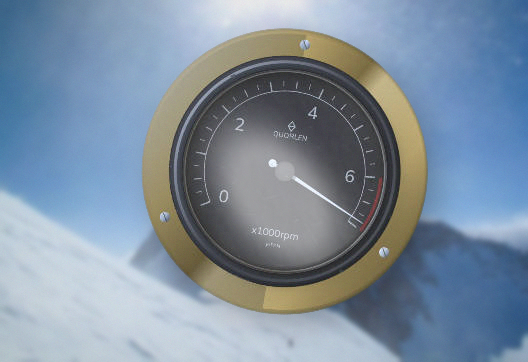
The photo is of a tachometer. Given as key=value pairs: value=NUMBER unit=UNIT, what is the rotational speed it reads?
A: value=6875 unit=rpm
